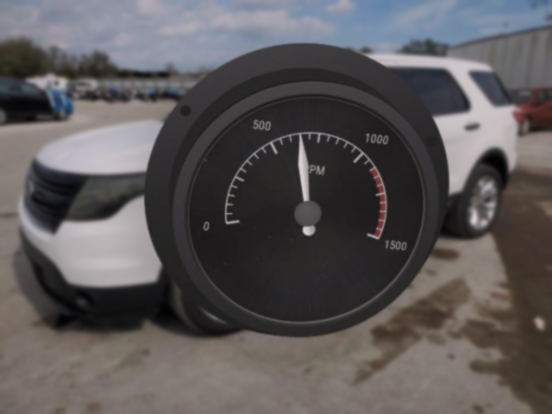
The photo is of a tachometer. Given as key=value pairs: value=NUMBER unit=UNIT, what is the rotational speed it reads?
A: value=650 unit=rpm
